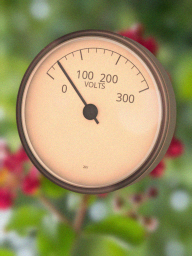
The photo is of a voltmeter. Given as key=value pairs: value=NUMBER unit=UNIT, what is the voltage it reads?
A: value=40 unit=V
